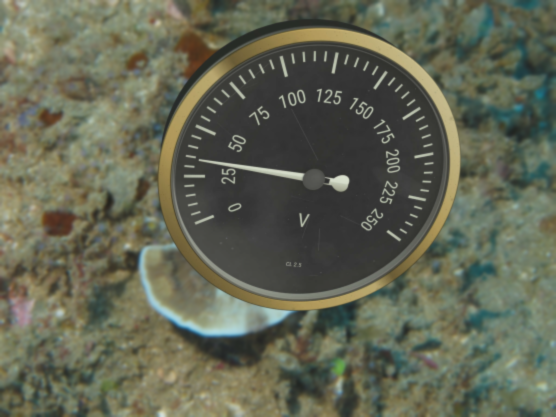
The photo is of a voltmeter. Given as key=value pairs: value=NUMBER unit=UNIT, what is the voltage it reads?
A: value=35 unit=V
